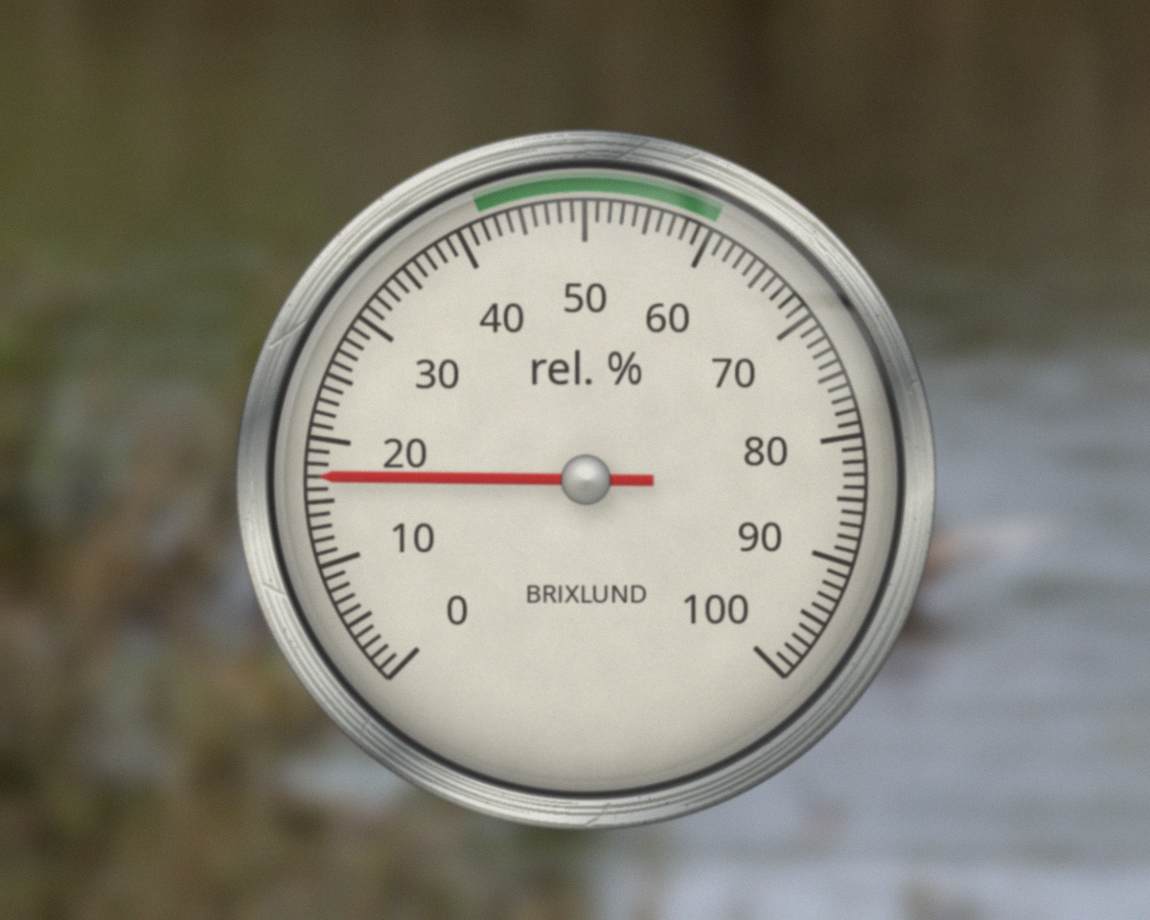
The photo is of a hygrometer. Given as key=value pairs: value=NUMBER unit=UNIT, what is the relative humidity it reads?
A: value=17 unit=%
